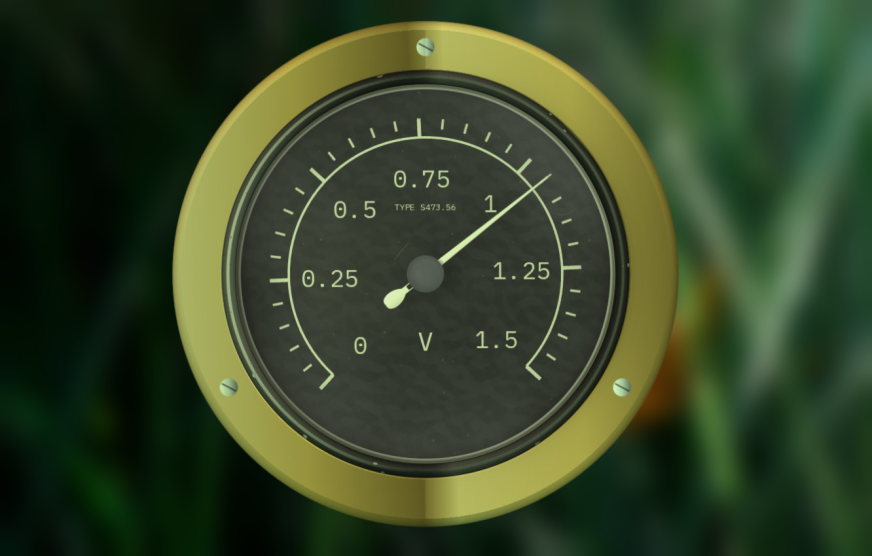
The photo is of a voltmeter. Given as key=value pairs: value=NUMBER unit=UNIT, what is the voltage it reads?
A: value=1.05 unit=V
